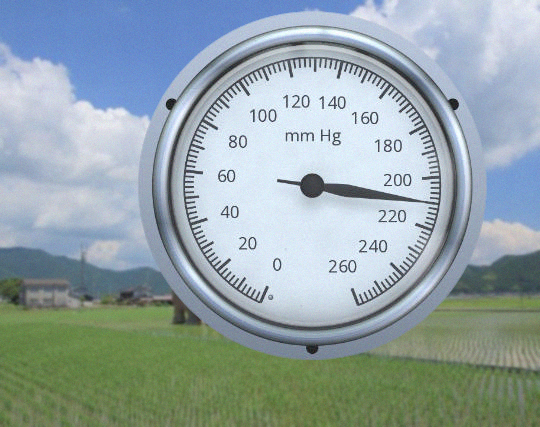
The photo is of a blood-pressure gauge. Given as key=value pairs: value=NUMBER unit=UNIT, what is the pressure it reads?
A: value=210 unit=mmHg
